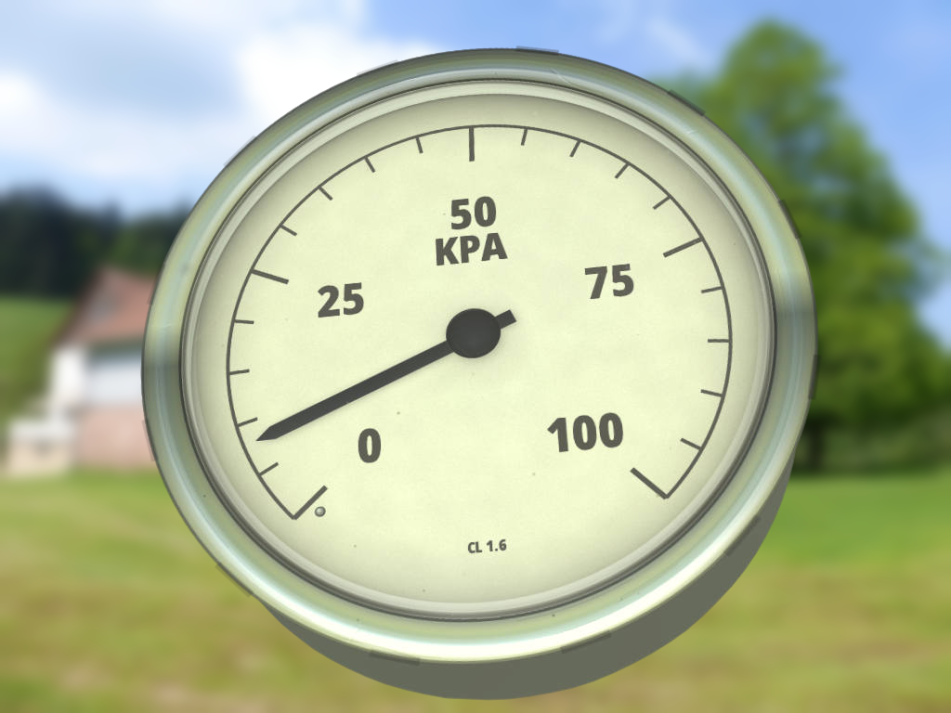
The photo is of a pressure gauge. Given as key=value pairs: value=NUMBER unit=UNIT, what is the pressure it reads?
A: value=7.5 unit=kPa
